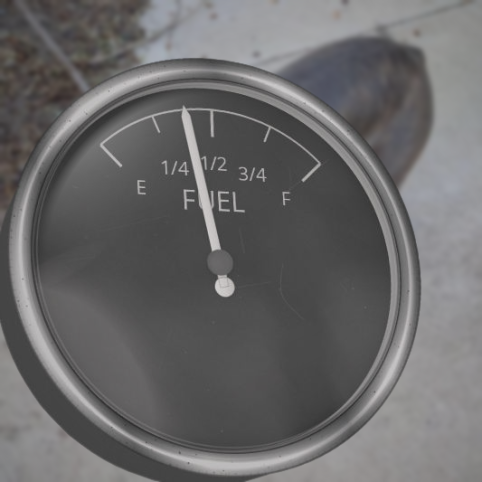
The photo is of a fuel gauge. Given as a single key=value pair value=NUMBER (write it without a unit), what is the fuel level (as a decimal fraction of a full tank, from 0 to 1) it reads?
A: value=0.375
